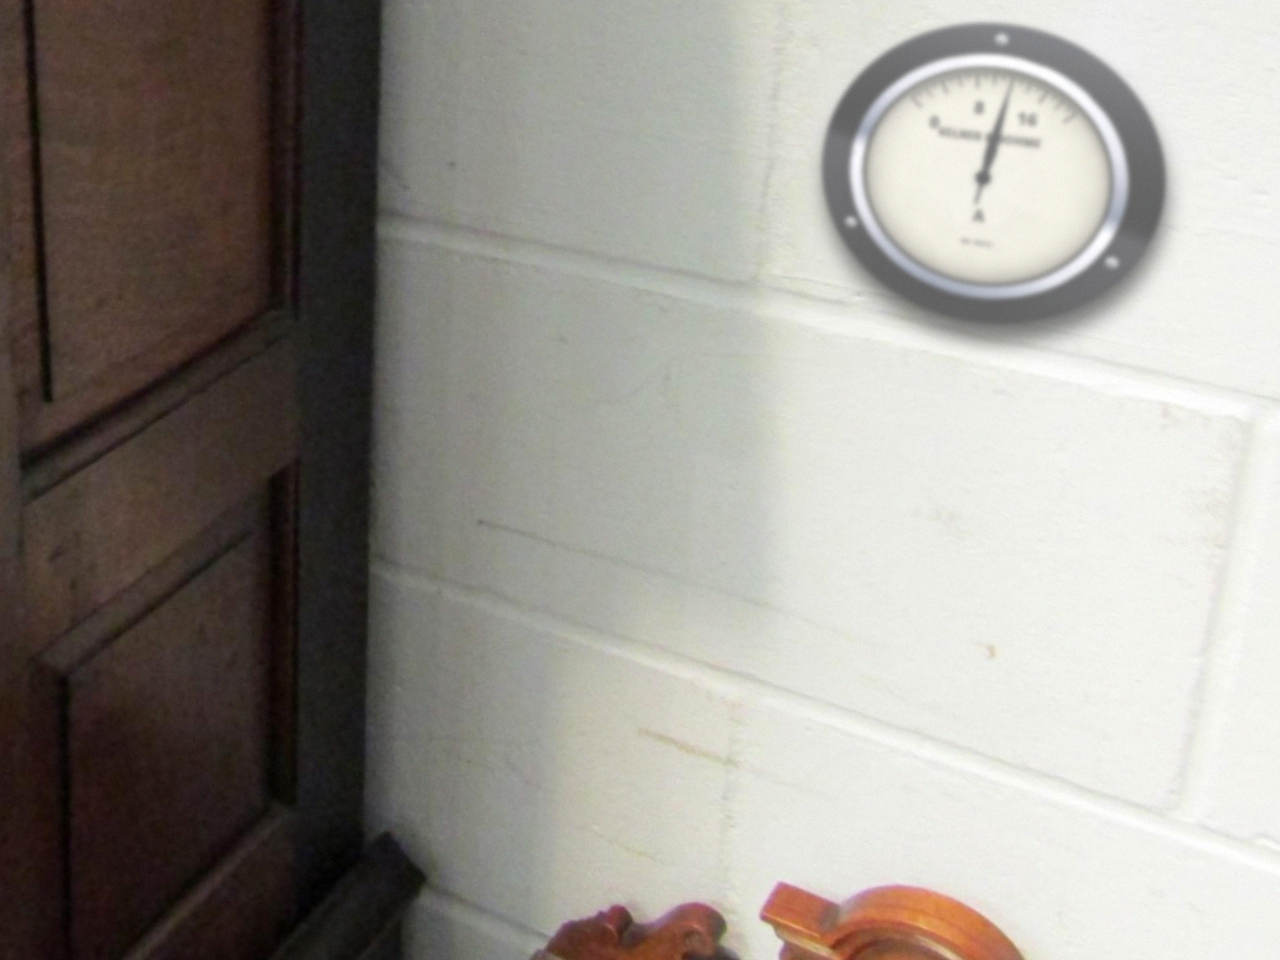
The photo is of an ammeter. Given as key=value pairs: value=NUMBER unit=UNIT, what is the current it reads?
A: value=12 unit=A
